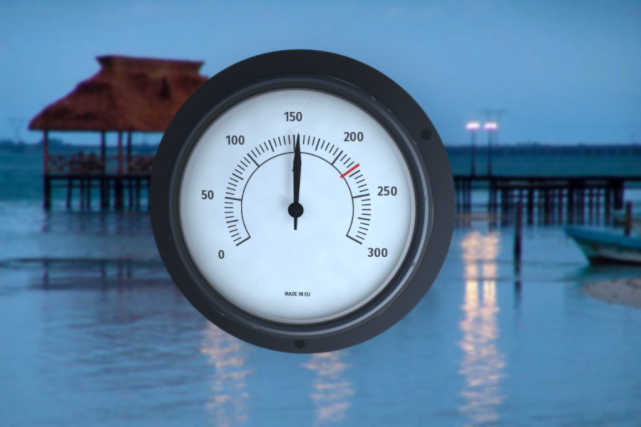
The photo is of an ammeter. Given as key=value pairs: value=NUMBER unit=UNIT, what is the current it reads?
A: value=155 unit=A
